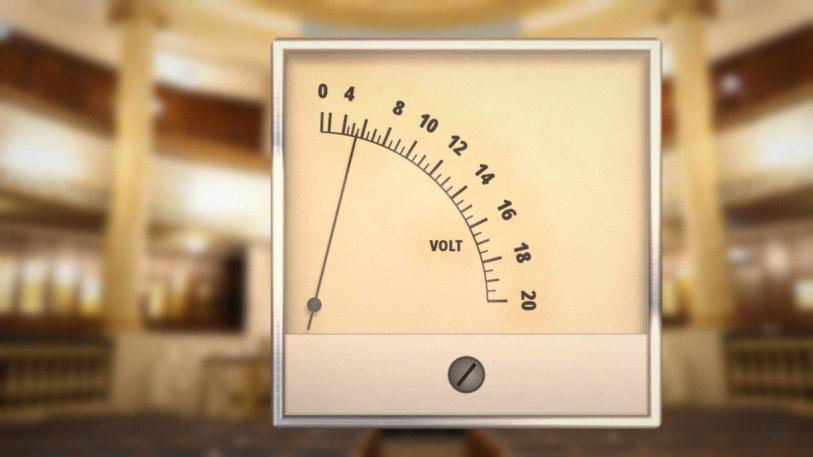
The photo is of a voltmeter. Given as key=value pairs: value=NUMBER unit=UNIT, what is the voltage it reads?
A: value=5.5 unit=V
